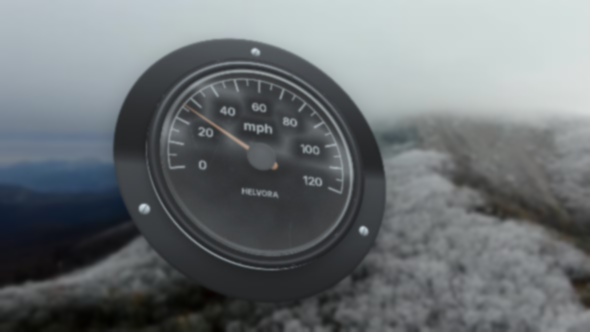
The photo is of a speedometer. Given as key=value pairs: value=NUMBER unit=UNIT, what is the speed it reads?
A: value=25 unit=mph
